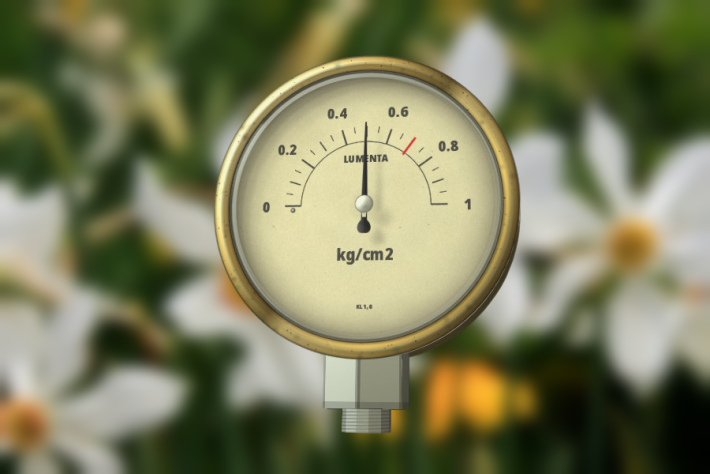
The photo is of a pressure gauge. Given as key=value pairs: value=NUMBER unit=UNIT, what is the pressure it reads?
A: value=0.5 unit=kg/cm²
